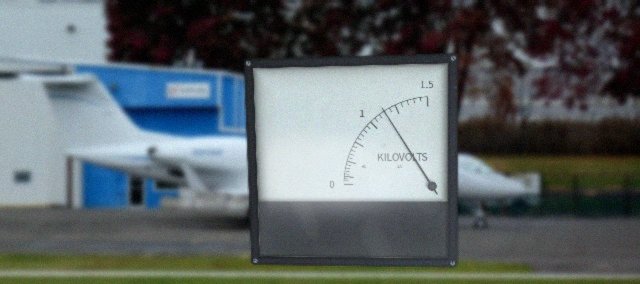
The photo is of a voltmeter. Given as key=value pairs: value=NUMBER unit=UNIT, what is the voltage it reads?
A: value=1.15 unit=kV
